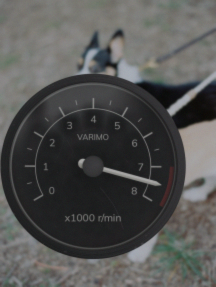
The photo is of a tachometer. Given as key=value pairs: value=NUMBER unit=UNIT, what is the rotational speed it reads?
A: value=7500 unit=rpm
